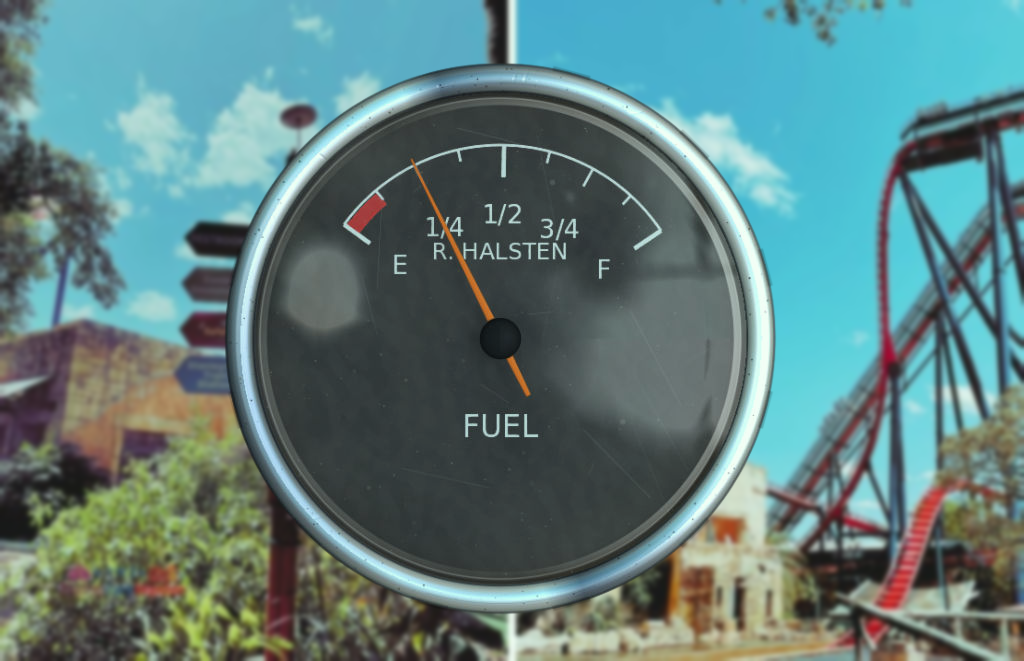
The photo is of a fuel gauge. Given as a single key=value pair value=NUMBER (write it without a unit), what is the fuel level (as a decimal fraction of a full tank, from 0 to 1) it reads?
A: value=0.25
